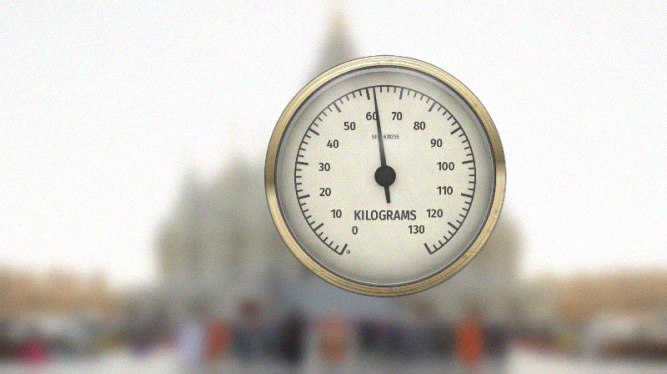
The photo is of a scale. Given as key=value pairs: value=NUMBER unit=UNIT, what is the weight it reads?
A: value=62 unit=kg
